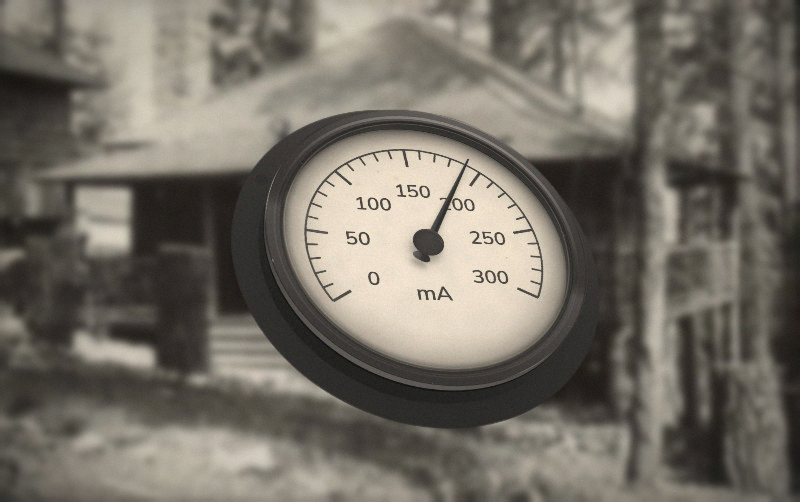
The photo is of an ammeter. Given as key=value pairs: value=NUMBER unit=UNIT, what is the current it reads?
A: value=190 unit=mA
